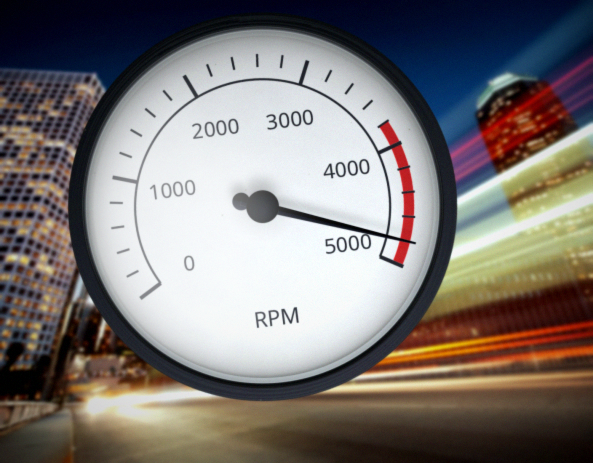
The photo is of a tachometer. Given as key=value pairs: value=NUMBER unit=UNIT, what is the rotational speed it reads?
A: value=4800 unit=rpm
